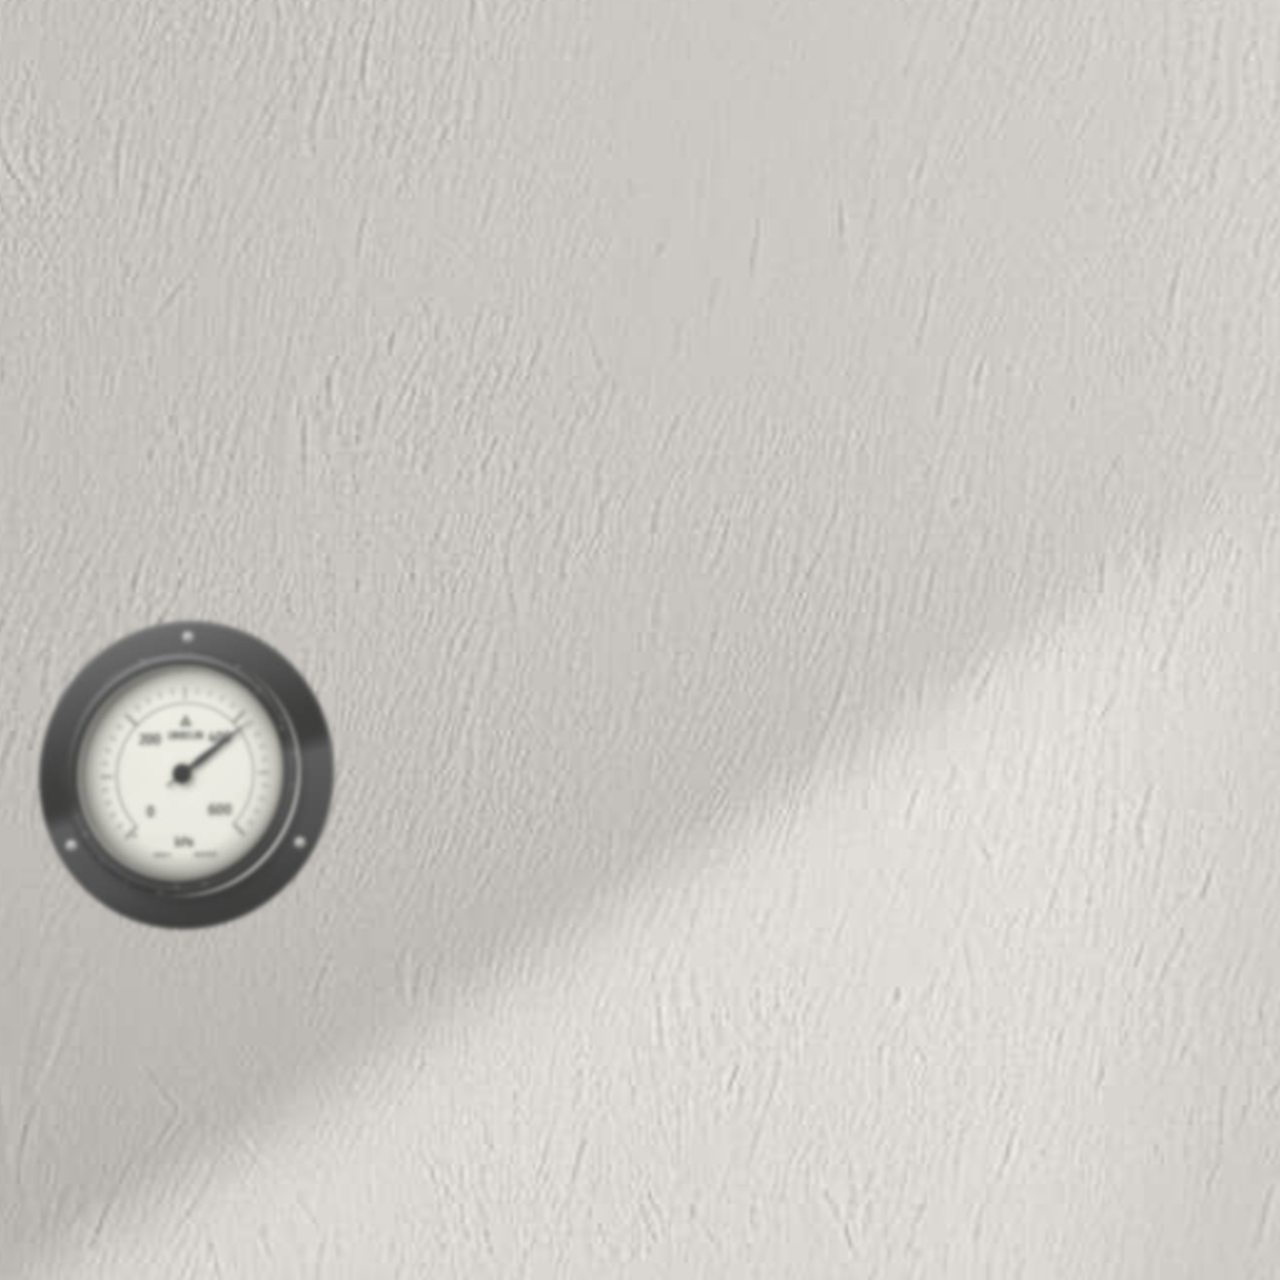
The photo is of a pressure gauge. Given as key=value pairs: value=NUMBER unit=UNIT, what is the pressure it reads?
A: value=420 unit=kPa
